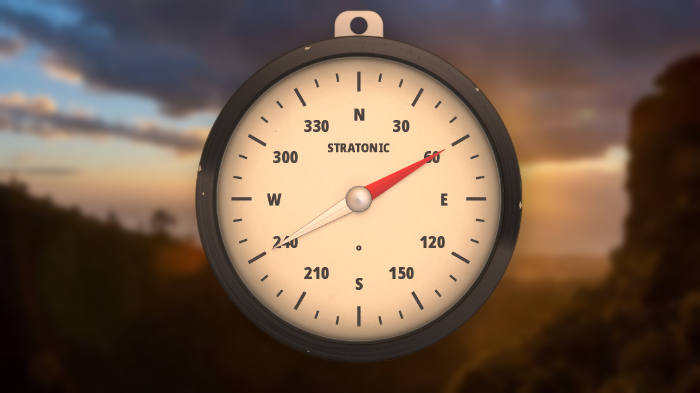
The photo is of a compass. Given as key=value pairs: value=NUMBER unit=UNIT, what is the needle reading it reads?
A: value=60 unit=°
